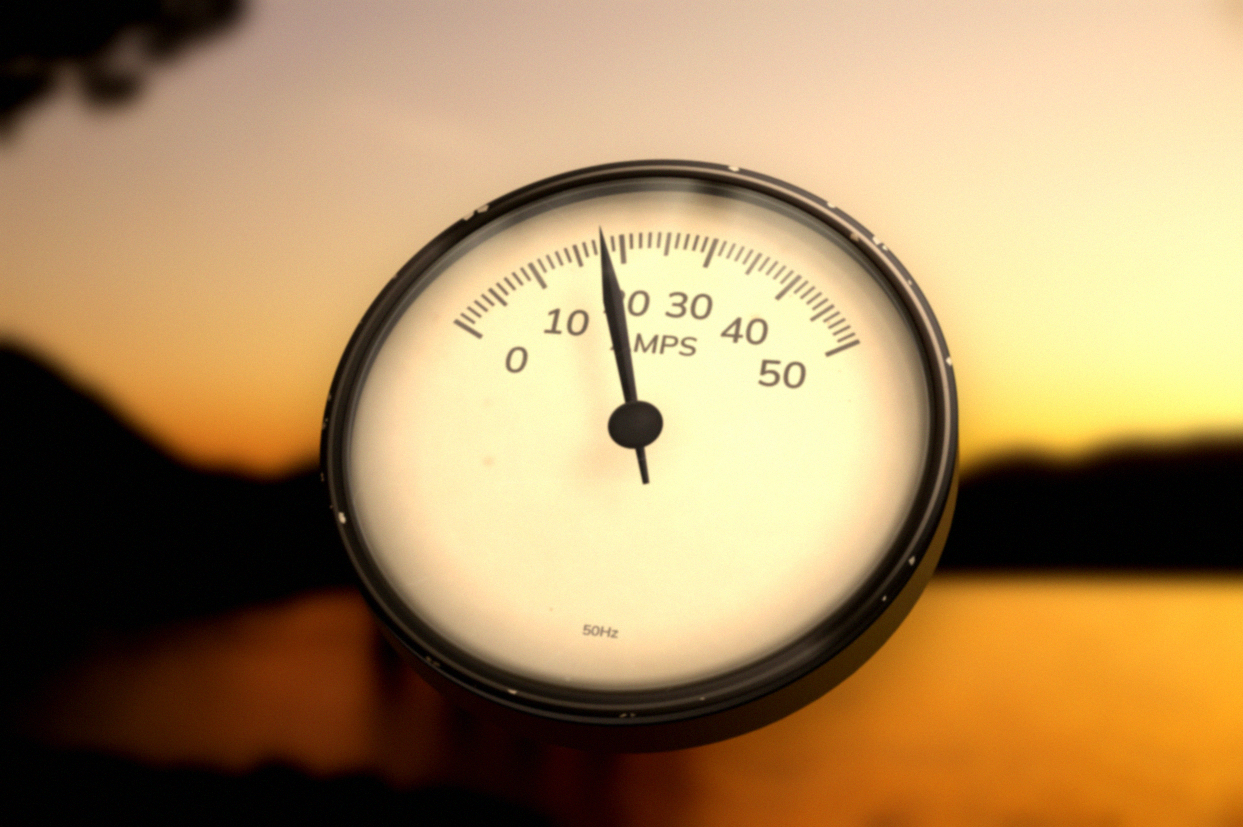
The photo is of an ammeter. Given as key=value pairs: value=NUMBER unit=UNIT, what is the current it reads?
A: value=18 unit=A
